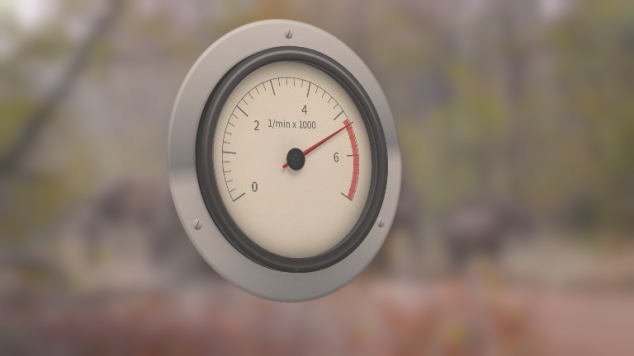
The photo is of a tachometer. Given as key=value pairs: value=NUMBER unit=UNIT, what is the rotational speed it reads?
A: value=5300 unit=rpm
